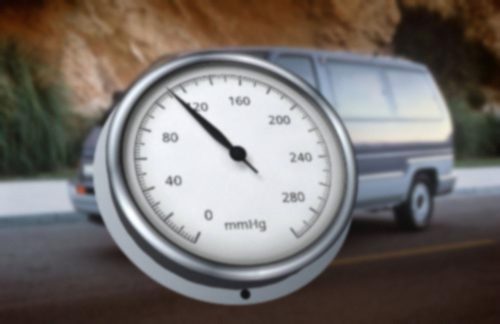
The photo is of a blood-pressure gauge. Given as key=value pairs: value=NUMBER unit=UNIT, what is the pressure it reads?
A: value=110 unit=mmHg
